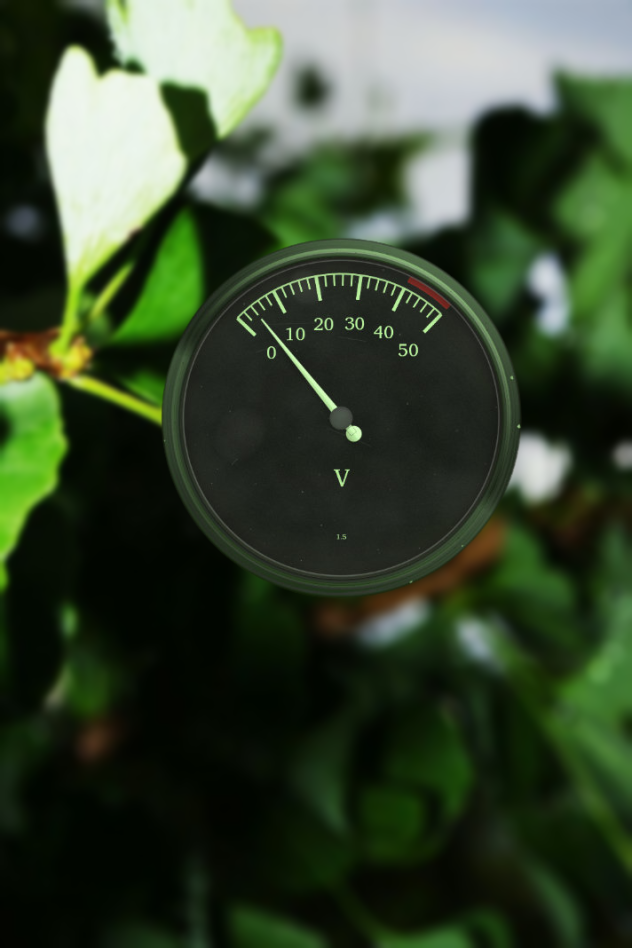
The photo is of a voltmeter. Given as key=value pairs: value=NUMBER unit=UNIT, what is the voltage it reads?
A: value=4 unit=V
